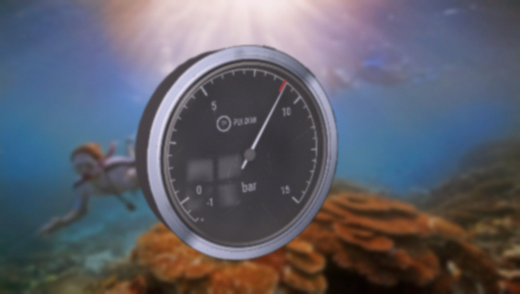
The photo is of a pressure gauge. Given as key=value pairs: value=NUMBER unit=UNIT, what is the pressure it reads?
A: value=9 unit=bar
